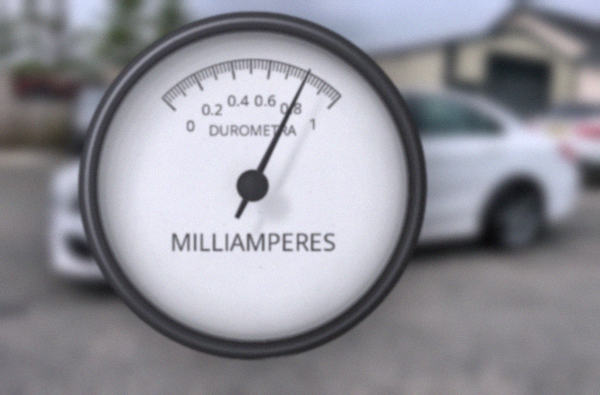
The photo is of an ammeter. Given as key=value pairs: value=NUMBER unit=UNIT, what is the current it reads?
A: value=0.8 unit=mA
